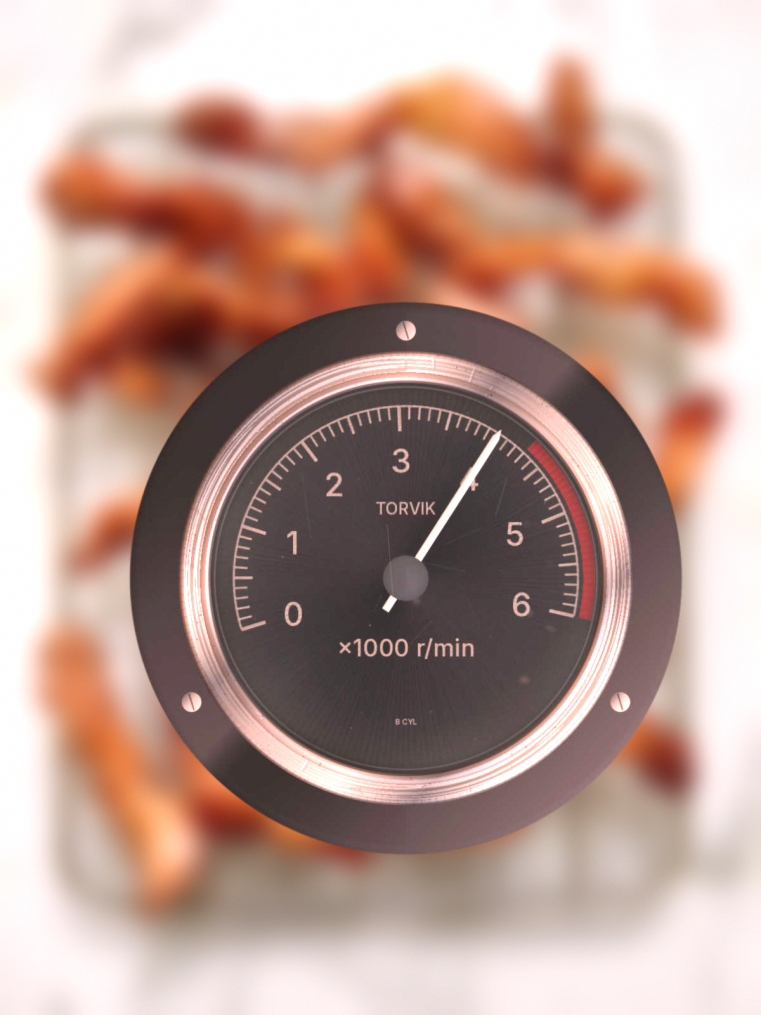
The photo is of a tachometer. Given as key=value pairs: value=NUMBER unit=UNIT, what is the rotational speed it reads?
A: value=4000 unit=rpm
